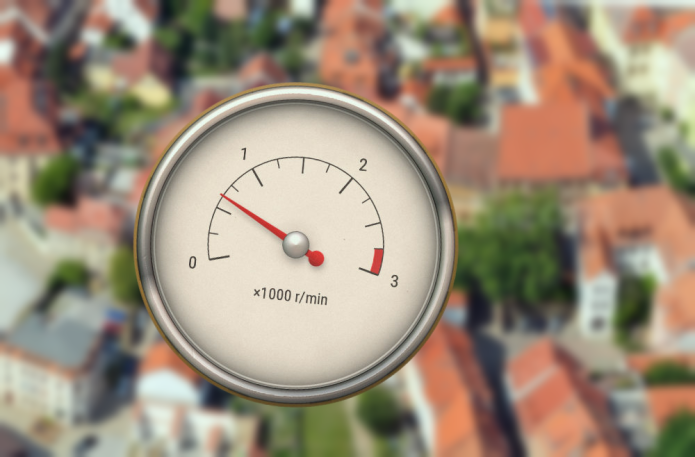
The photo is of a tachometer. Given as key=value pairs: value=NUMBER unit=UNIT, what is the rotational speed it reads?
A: value=625 unit=rpm
